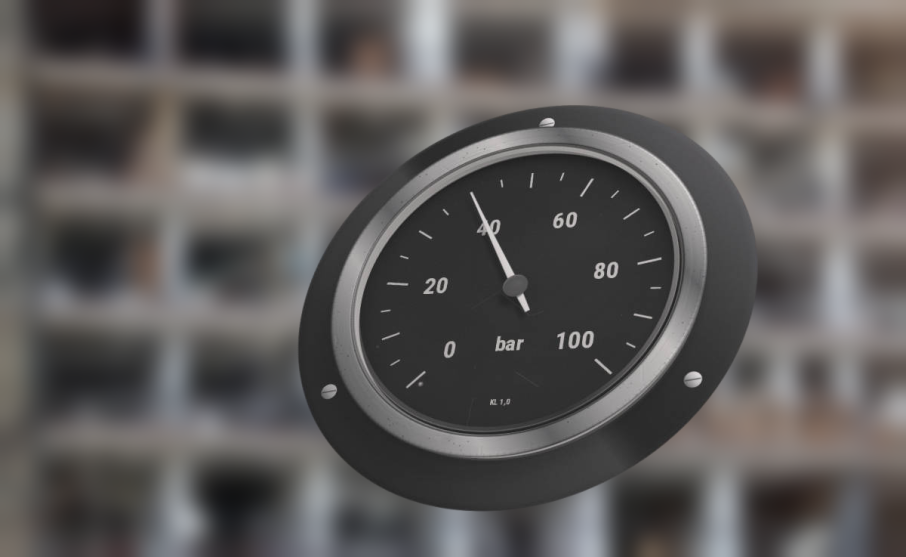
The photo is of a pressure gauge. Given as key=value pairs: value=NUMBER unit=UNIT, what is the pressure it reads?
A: value=40 unit=bar
